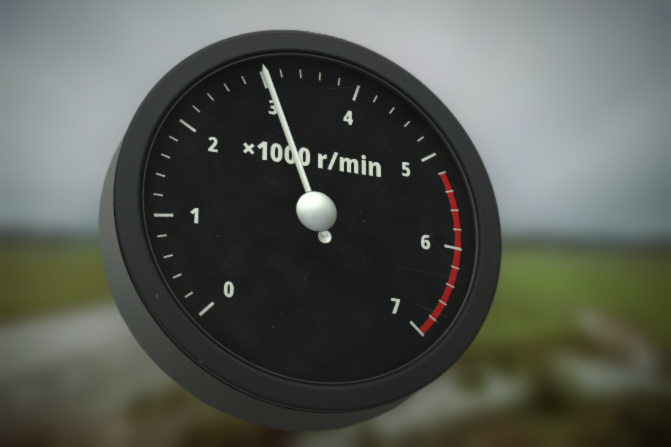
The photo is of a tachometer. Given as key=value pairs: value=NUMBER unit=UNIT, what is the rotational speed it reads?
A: value=3000 unit=rpm
